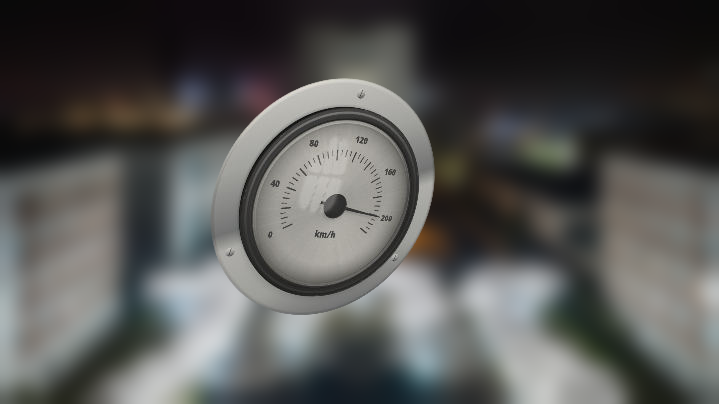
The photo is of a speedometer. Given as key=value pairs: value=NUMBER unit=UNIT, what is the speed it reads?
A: value=200 unit=km/h
